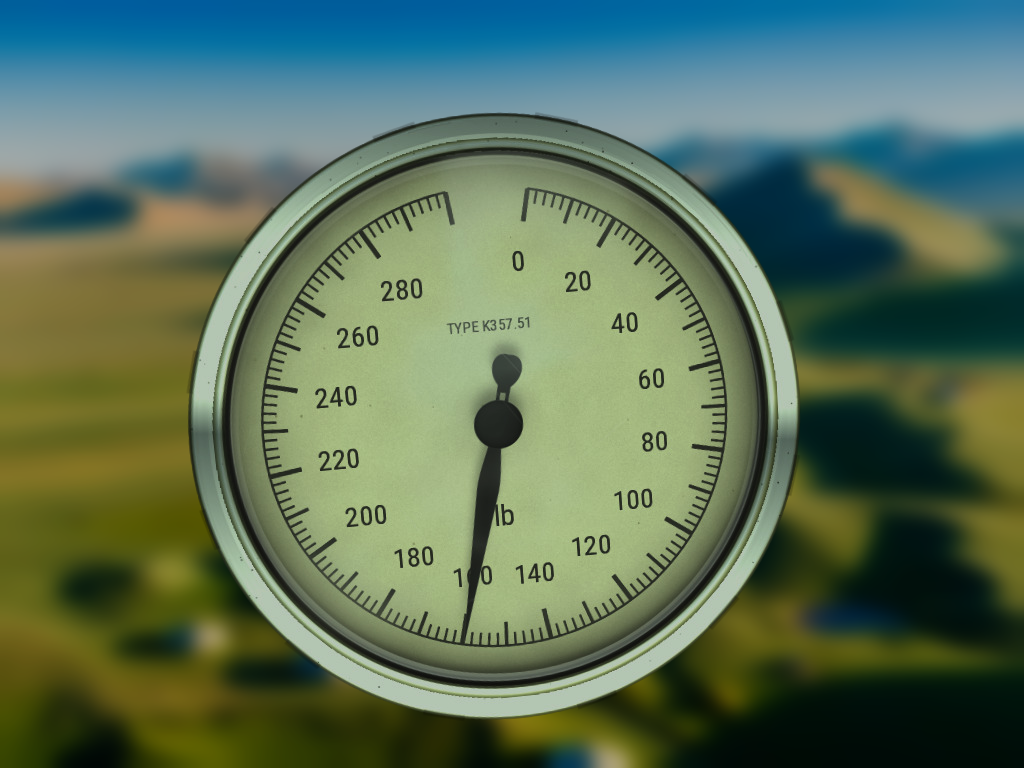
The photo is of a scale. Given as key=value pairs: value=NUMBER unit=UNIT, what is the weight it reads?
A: value=160 unit=lb
